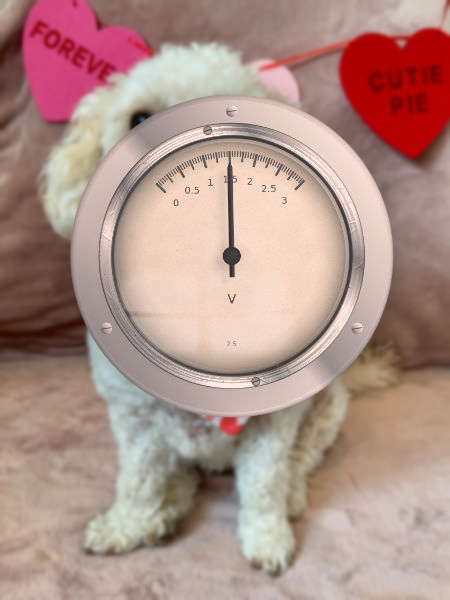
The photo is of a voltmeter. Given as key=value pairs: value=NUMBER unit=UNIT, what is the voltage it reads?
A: value=1.5 unit=V
